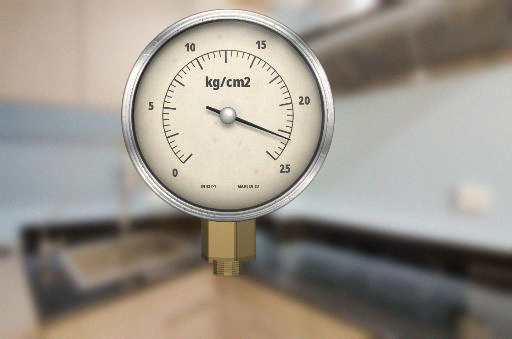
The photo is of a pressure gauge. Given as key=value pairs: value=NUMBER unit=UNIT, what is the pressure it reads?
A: value=23 unit=kg/cm²
